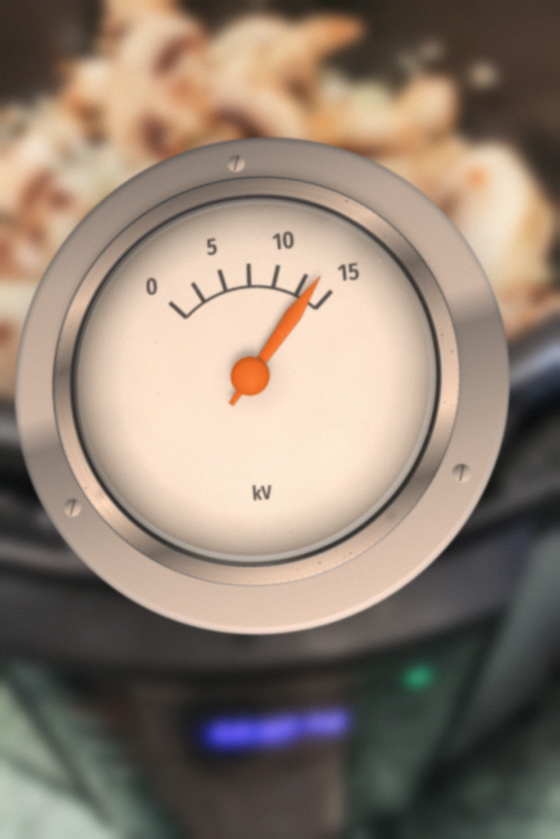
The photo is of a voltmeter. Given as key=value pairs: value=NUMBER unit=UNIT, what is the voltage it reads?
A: value=13.75 unit=kV
